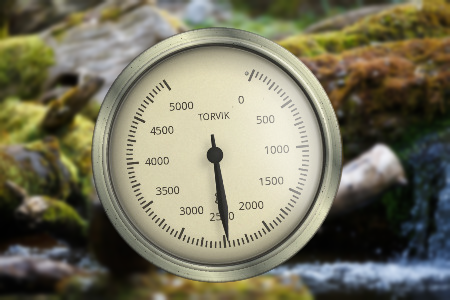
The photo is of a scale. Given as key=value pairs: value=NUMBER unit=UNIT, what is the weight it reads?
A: value=2450 unit=g
